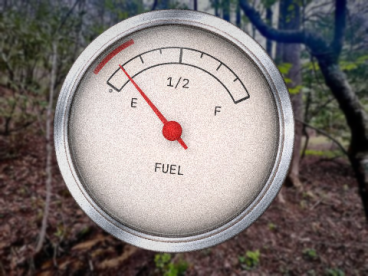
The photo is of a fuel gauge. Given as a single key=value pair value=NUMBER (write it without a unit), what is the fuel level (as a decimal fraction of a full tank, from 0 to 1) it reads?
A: value=0.125
